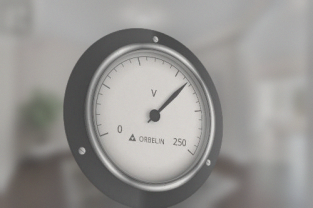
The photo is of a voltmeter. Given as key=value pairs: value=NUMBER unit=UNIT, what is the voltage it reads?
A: value=165 unit=V
